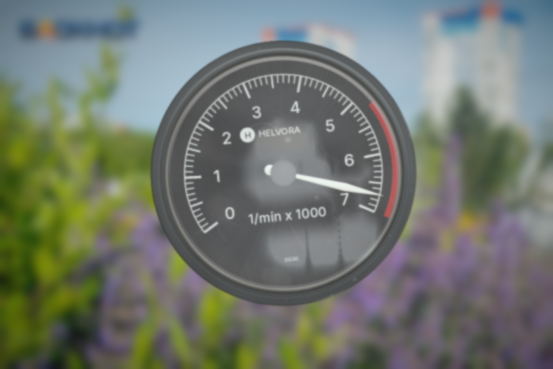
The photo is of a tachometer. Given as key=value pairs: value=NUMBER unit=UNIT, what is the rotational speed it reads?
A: value=6700 unit=rpm
